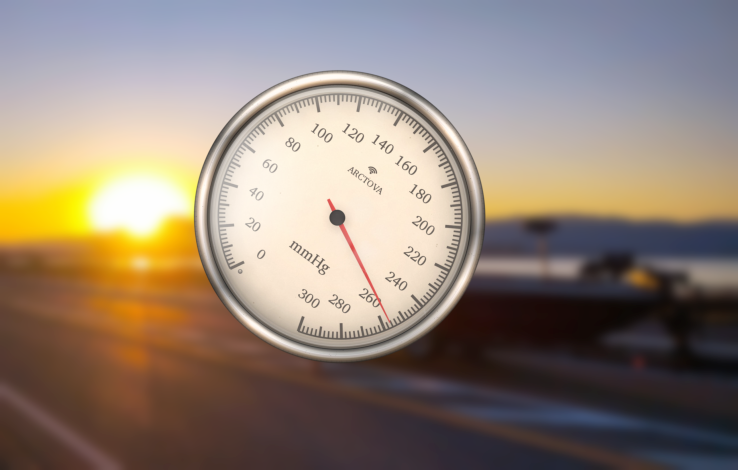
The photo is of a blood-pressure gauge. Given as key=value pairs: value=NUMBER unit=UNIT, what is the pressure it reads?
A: value=256 unit=mmHg
